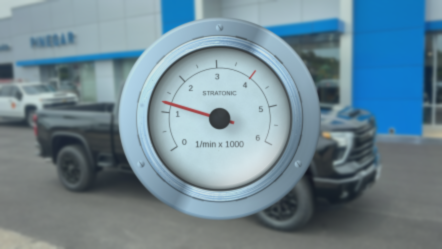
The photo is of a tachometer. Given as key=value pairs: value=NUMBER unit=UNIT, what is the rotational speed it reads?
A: value=1250 unit=rpm
